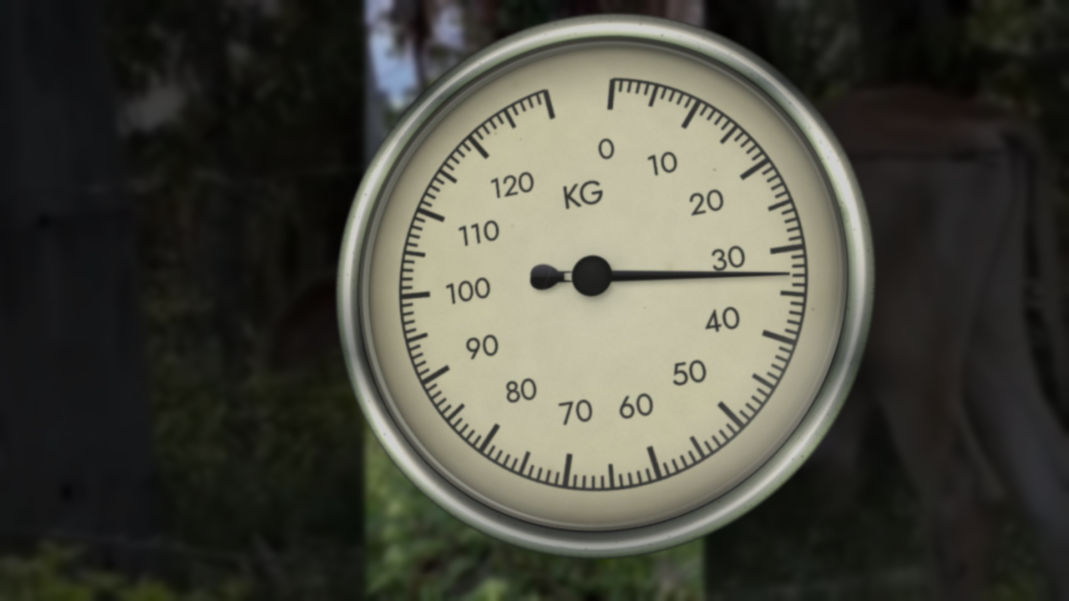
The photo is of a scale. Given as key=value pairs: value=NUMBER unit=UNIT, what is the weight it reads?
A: value=33 unit=kg
